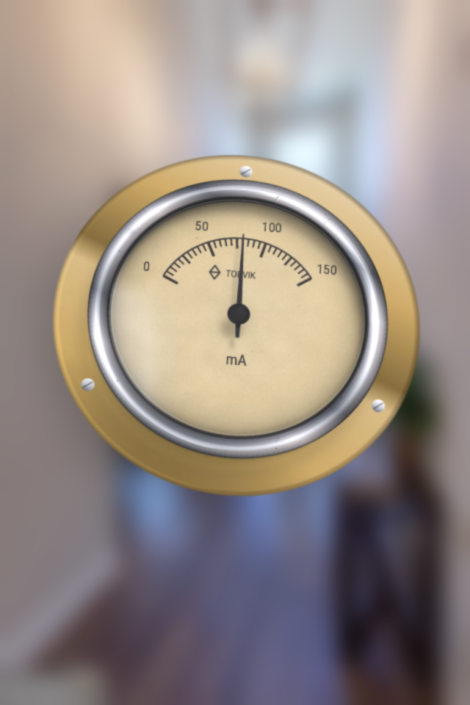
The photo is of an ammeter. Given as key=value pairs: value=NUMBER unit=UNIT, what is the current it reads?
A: value=80 unit=mA
